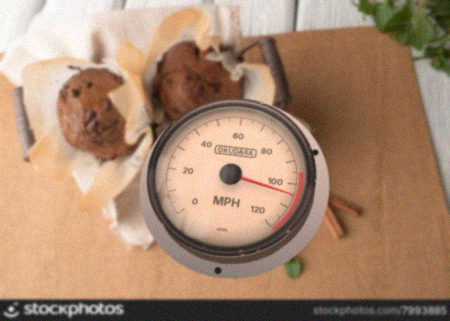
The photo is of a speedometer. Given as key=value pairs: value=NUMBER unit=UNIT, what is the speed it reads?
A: value=105 unit=mph
